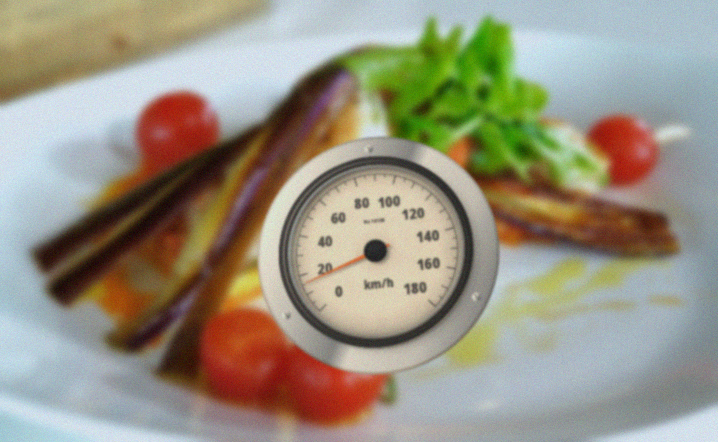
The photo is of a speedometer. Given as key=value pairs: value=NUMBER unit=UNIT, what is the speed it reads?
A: value=15 unit=km/h
